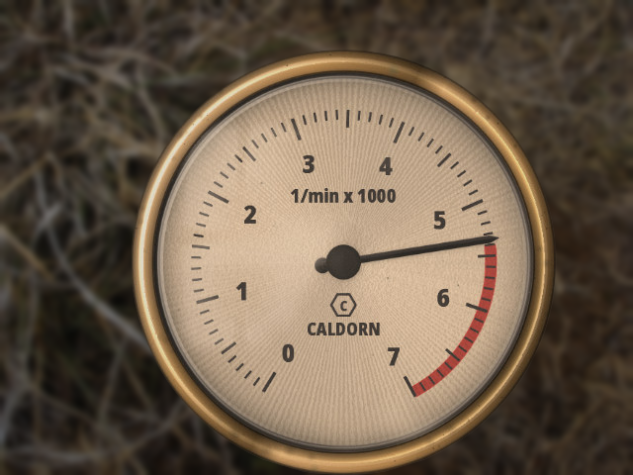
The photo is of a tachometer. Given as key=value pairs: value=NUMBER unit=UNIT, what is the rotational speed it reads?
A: value=5350 unit=rpm
